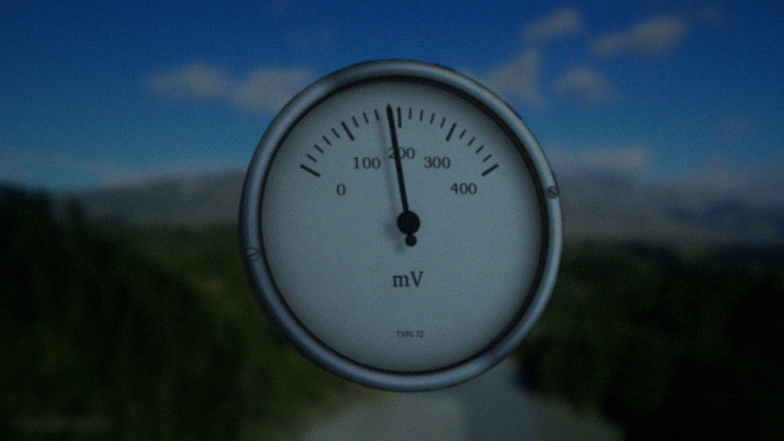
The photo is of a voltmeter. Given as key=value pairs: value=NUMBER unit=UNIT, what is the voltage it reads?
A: value=180 unit=mV
